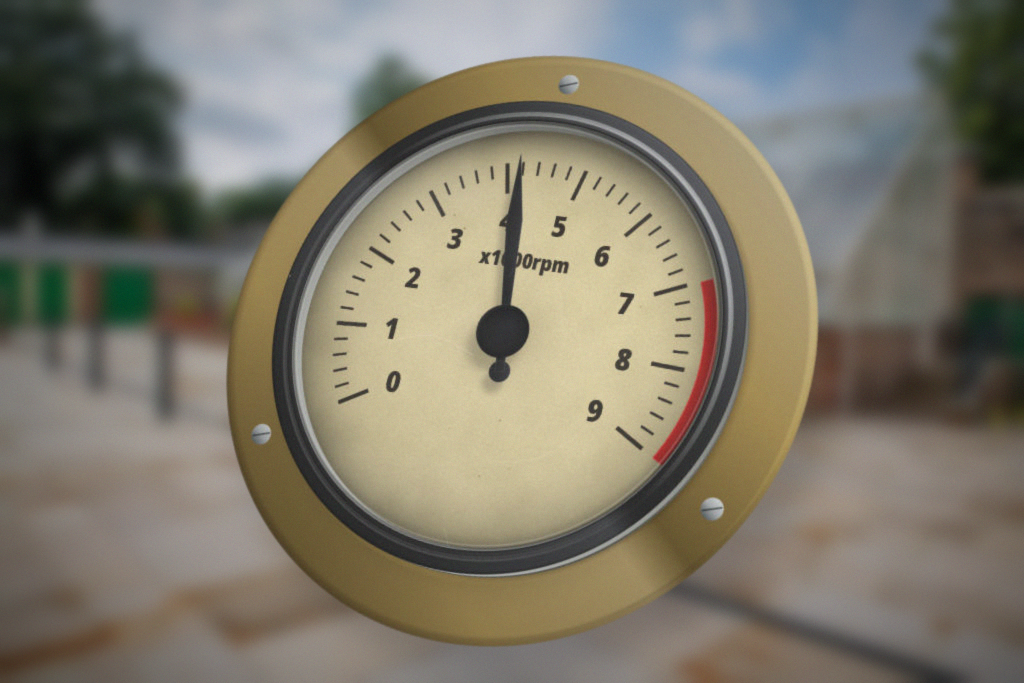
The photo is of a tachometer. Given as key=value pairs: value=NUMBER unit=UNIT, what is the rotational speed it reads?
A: value=4200 unit=rpm
